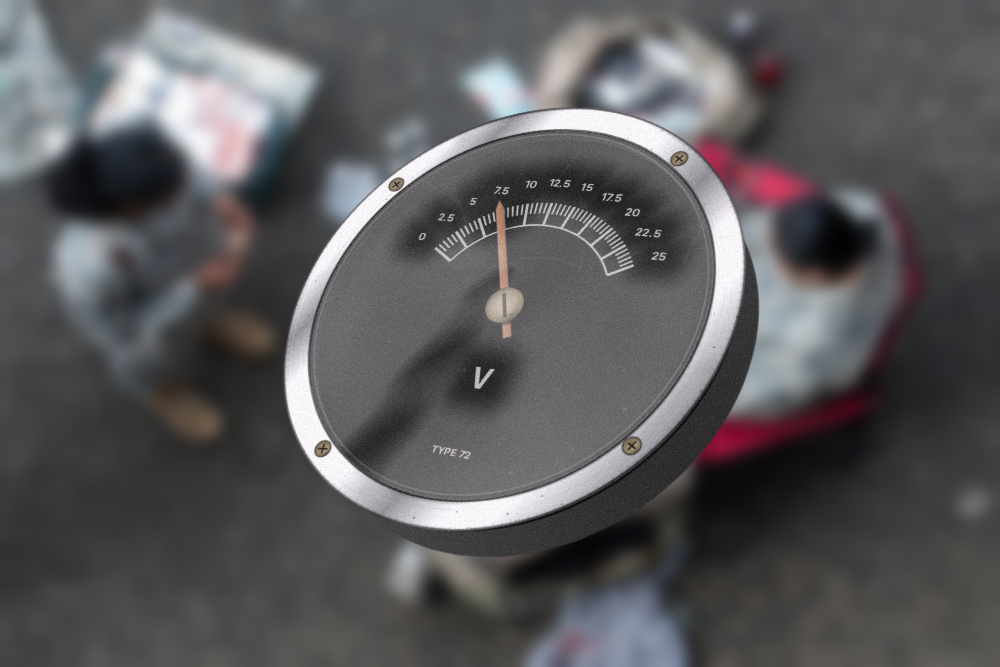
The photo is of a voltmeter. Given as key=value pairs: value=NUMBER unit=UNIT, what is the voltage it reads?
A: value=7.5 unit=V
